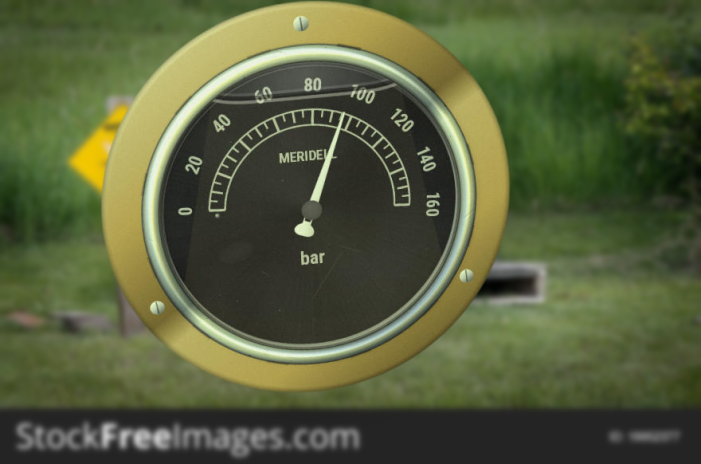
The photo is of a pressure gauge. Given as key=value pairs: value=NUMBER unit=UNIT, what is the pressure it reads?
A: value=95 unit=bar
